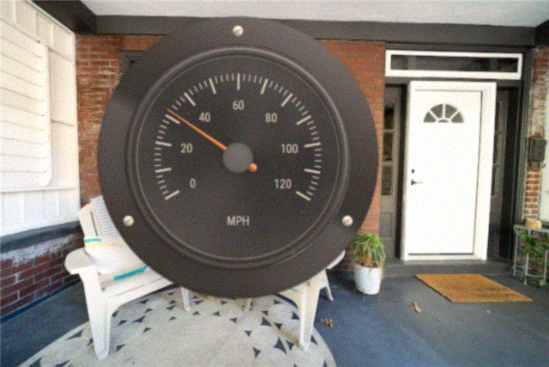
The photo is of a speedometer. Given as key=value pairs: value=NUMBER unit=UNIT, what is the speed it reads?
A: value=32 unit=mph
